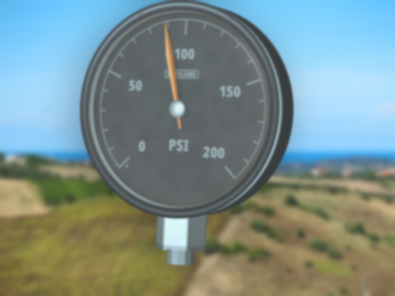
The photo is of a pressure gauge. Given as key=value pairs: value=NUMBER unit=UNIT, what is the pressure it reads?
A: value=90 unit=psi
